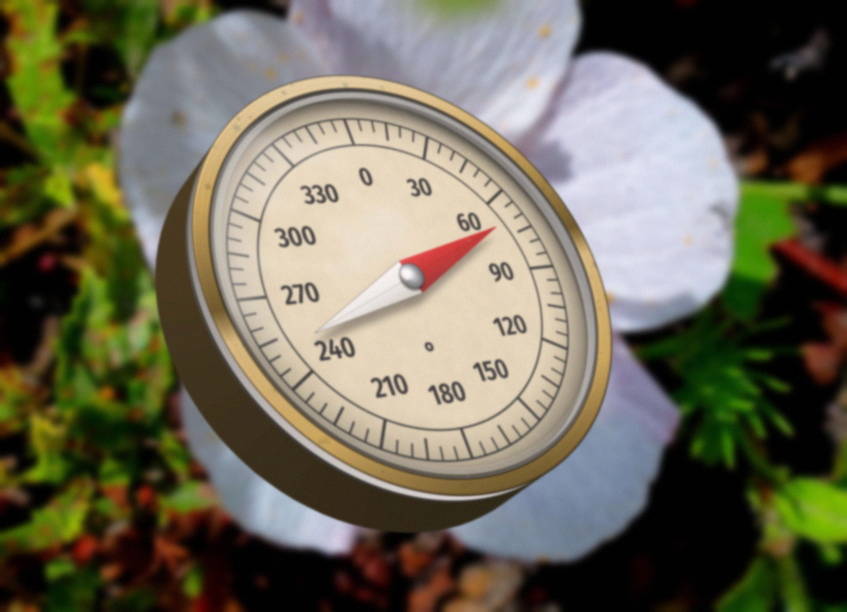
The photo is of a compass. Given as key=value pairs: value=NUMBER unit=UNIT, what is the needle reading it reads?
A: value=70 unit=°
